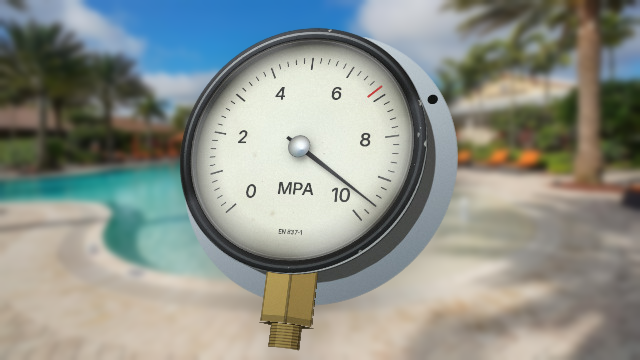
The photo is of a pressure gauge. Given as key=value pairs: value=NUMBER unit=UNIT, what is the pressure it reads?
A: value=9.6 unit=MPa
